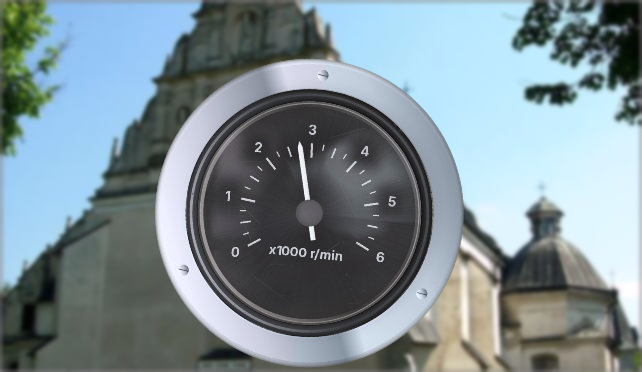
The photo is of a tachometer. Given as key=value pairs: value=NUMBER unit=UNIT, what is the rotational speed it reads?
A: value=2750 unit=rpm
